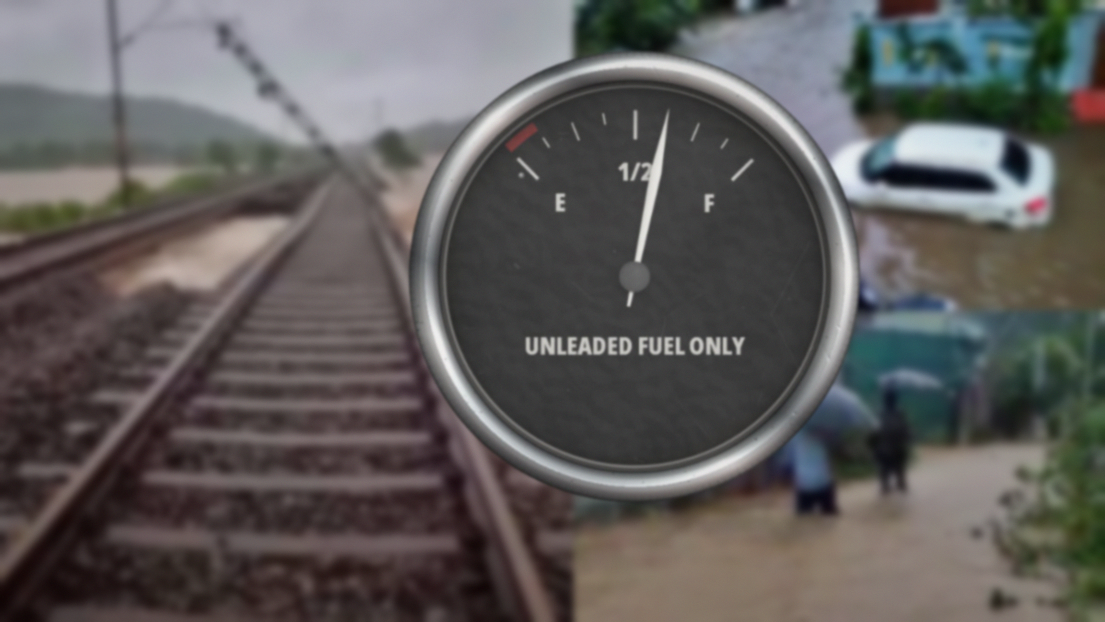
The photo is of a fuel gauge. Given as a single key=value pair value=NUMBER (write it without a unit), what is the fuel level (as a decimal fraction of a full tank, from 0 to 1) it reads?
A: value=0.625
